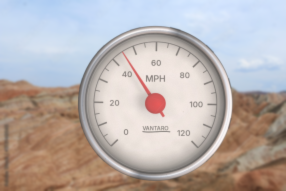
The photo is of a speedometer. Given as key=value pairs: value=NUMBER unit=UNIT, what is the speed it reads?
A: value=45 unit=mph
